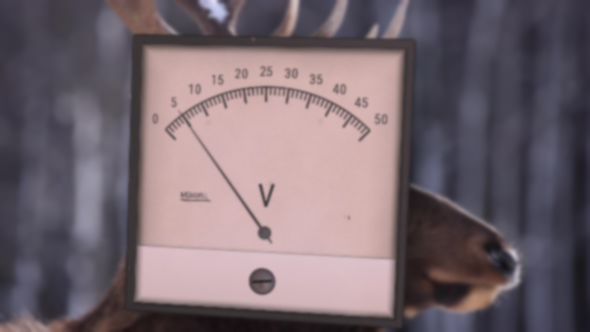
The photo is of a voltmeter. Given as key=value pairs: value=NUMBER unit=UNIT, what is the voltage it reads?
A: value=5 unit=V
